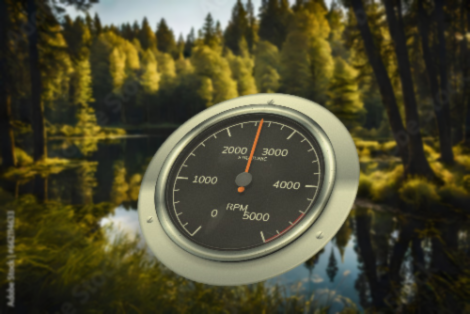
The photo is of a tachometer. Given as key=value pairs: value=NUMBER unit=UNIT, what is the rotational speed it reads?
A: value=2500 unit=rpm
